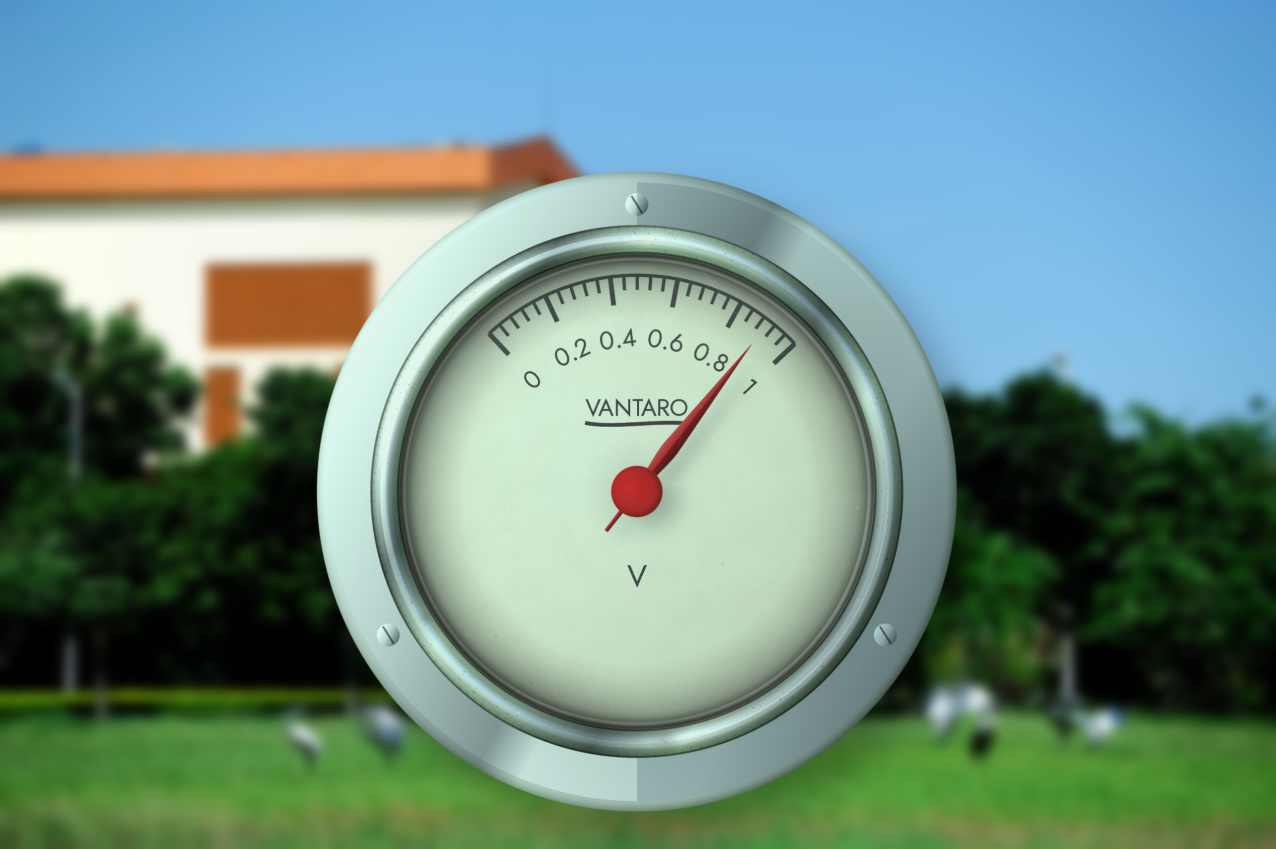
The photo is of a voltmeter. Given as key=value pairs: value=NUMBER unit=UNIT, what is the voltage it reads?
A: value=0.9 unit=V
